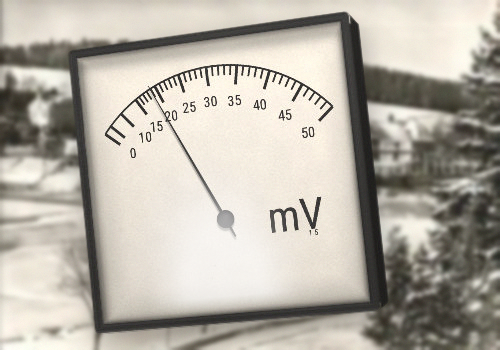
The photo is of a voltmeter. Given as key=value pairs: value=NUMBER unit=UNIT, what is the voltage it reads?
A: value=19 unit=mV
